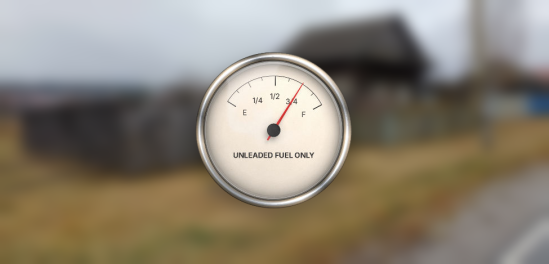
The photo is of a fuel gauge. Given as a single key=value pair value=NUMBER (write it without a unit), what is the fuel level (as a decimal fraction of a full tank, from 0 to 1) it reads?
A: value=0.75
